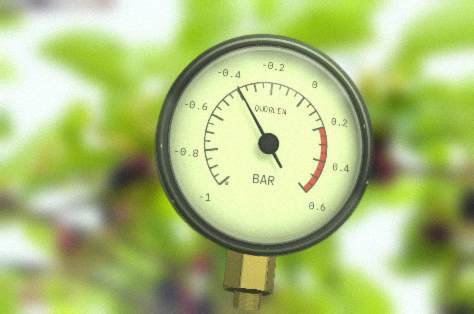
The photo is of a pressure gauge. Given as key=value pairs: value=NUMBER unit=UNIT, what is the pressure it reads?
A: value=-0.4 unit=bar
